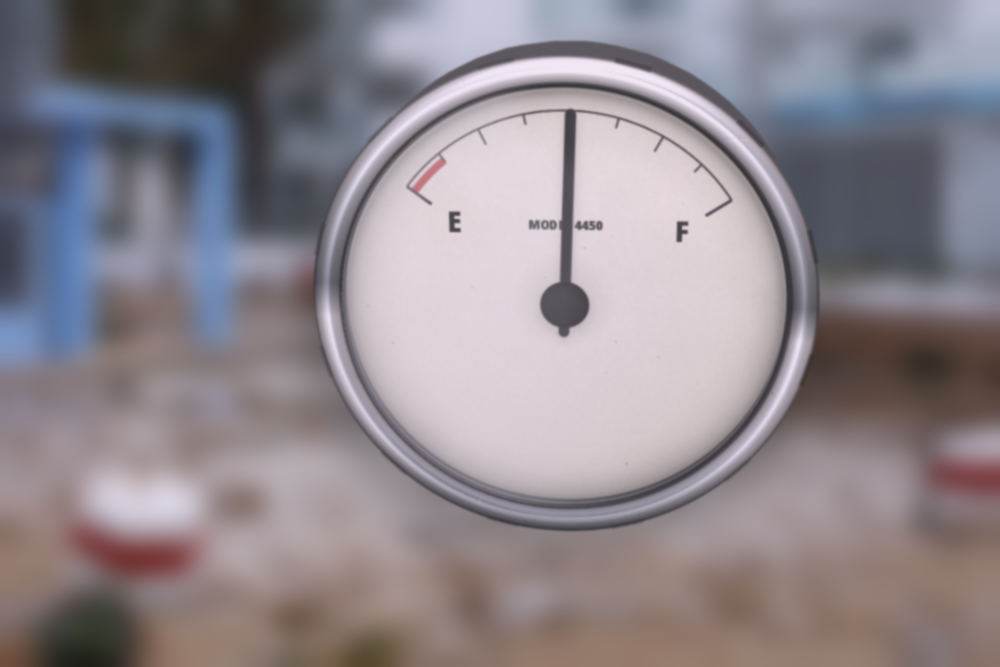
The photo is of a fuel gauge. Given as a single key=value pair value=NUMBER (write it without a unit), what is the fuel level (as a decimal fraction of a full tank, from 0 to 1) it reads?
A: value=0.5
